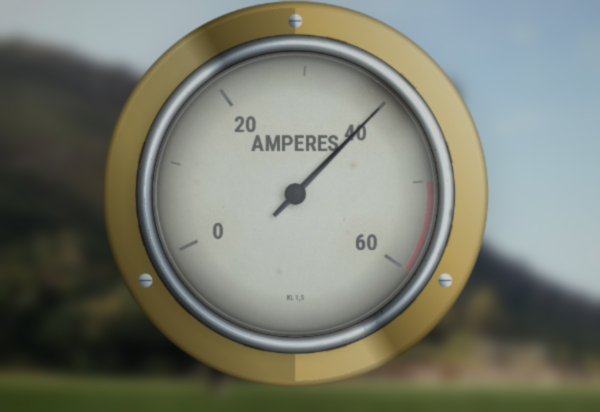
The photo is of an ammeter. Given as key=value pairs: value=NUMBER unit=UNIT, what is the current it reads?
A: value=40 unit=A
